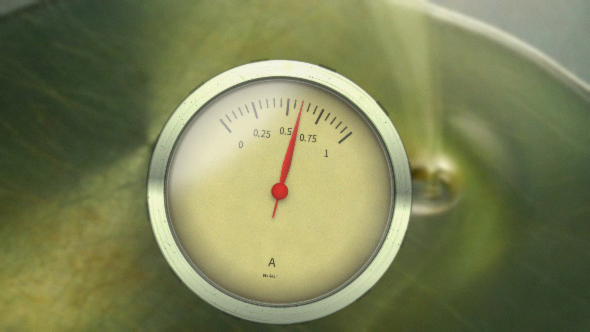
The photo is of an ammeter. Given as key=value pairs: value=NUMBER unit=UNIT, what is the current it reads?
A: value=0.6 unit=A
